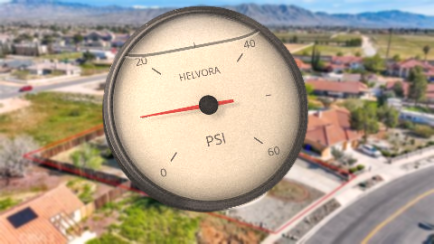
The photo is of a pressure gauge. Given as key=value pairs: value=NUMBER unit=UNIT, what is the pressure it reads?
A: value=10 unit=psi
